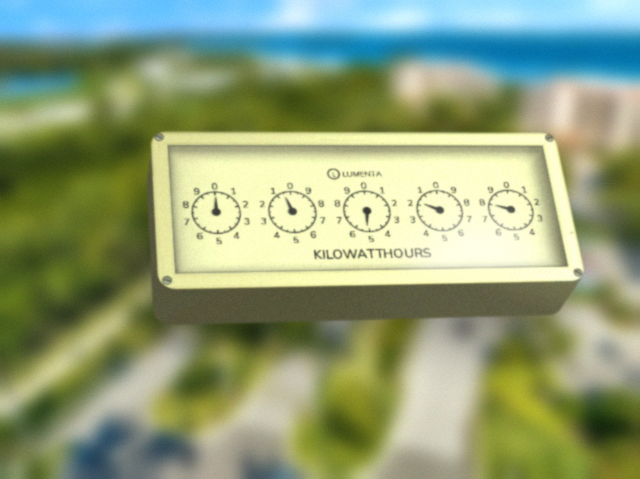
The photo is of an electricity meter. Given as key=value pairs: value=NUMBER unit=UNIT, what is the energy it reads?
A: value=518 unit=kWh
